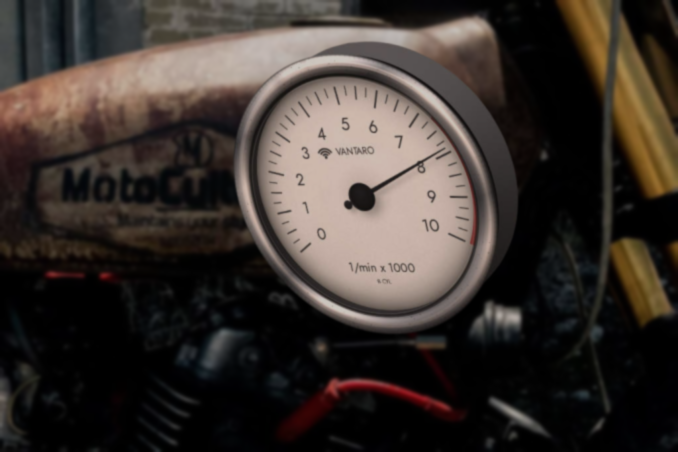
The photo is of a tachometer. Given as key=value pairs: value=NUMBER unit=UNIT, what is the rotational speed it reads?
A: value=7875 unit=rpm
